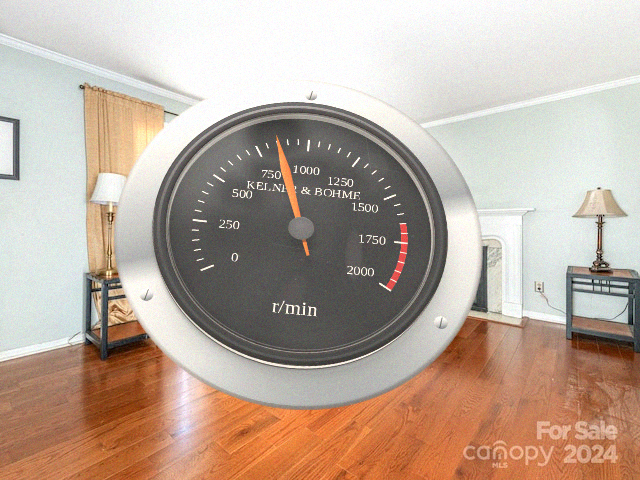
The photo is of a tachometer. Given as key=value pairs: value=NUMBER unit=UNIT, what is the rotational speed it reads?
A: value=850 unit=rpm
